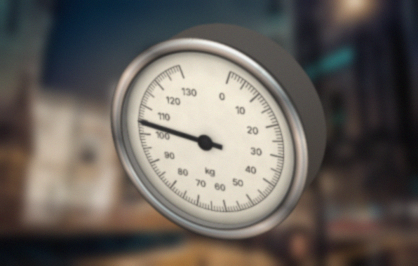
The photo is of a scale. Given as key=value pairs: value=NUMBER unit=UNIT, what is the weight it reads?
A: value=105 unit=kg
